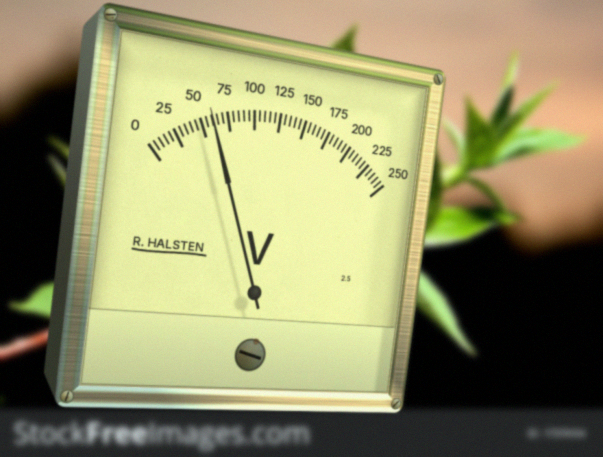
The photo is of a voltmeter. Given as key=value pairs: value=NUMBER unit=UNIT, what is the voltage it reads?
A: value=60 unit=V
